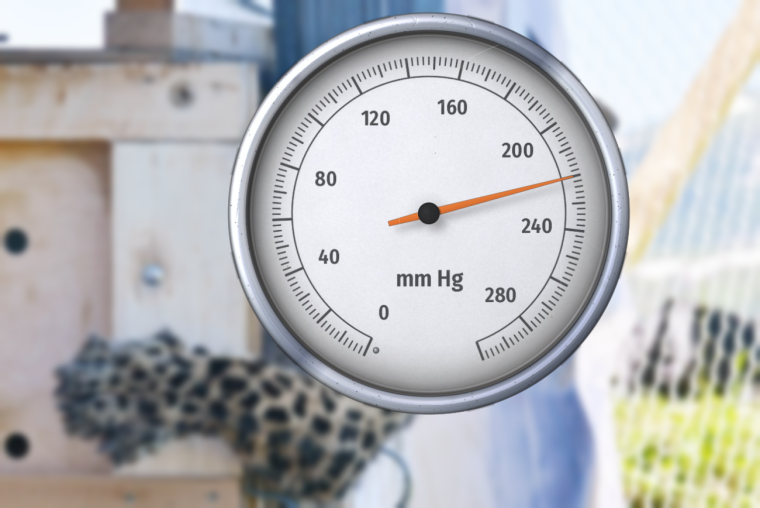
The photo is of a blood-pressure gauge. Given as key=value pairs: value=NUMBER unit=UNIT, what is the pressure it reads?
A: value=220 unit=mmHg
